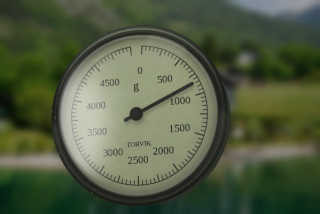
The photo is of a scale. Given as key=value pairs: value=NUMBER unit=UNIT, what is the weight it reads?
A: value=850 unit=g
